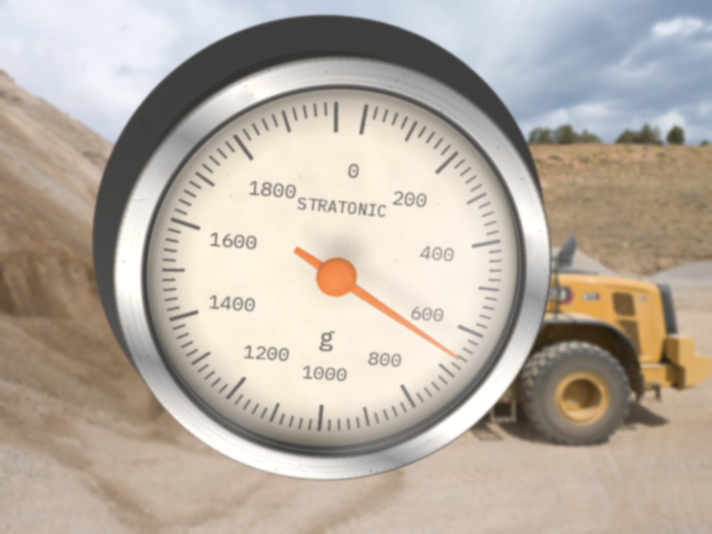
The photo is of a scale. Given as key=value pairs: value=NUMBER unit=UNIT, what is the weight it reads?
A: value=660 unit=g
